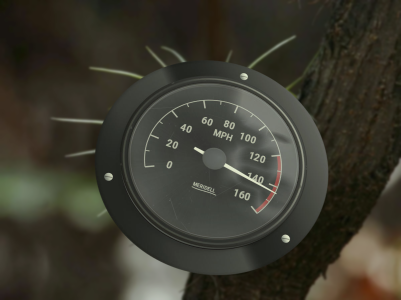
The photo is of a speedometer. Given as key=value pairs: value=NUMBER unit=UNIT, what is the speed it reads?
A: value=145 unit=mph
